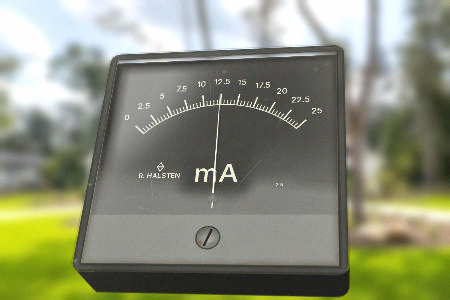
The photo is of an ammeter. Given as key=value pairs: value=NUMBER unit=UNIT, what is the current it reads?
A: value=12.5 unit=mA
